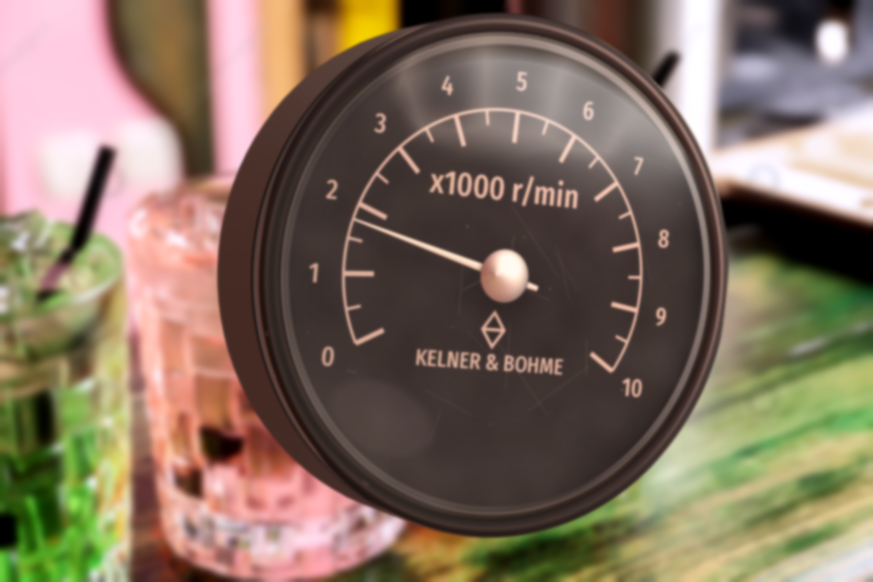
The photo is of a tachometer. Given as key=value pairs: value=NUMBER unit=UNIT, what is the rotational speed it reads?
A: value=1750 unit=rpm
